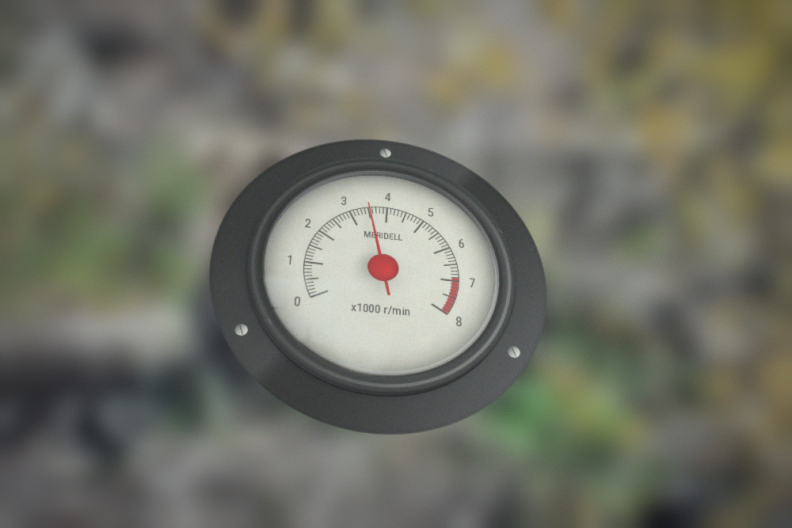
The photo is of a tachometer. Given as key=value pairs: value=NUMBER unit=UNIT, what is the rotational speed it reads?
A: value=3500 unit=rpm
